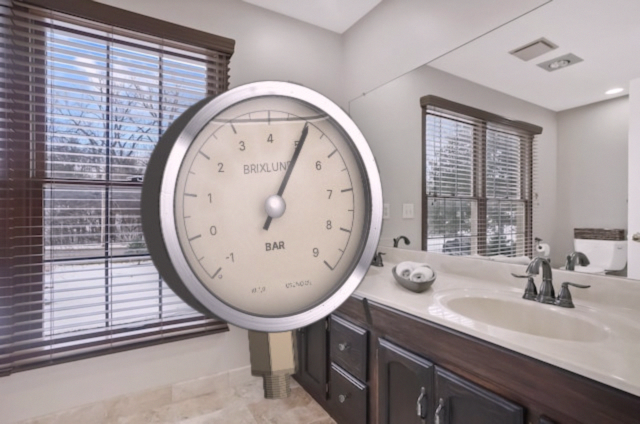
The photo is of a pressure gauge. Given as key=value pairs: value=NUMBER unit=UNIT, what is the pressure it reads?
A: value=5 unit=bar
